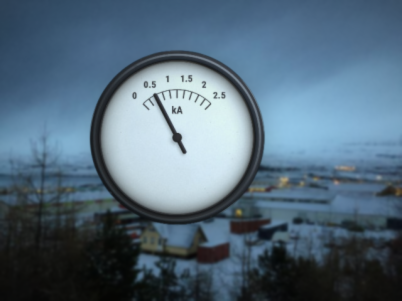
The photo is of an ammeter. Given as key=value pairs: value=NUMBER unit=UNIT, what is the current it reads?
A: value=0.5 unit=kA
